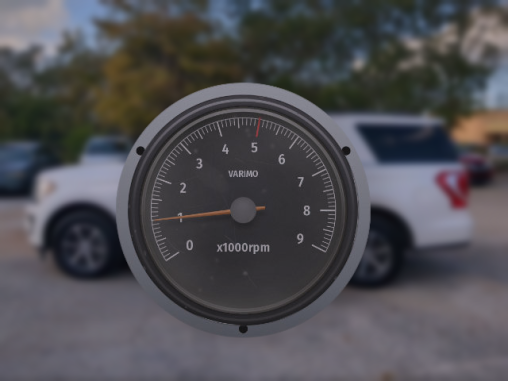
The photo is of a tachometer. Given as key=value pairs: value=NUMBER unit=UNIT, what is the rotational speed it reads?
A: value=1000 unit=rpm
